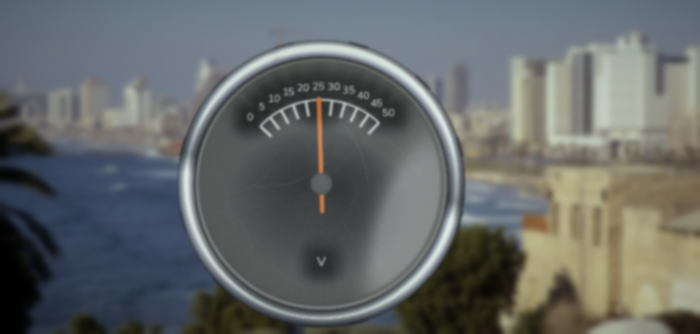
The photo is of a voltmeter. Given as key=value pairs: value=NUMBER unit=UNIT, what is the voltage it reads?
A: value=25 unit=V
